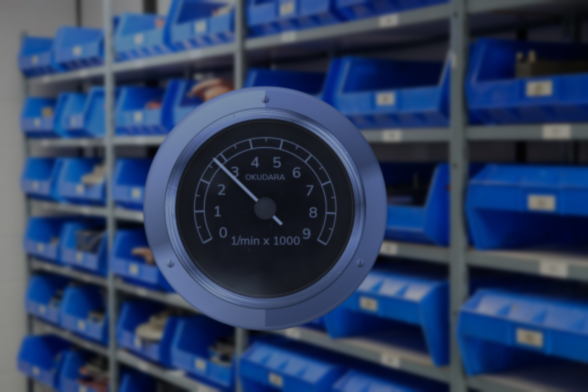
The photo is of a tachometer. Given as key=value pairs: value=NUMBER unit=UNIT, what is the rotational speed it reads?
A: value=2750 unit=rpm
